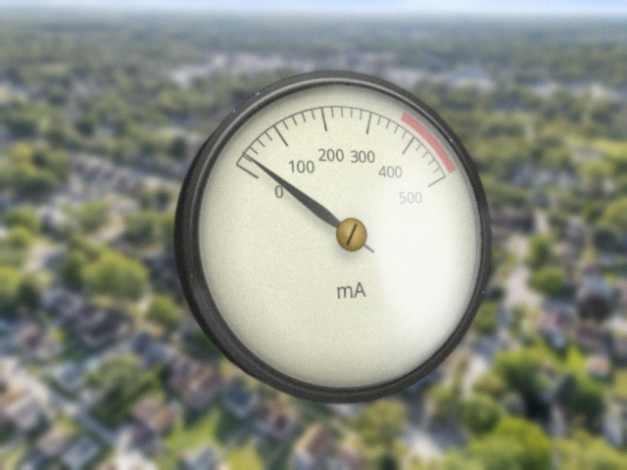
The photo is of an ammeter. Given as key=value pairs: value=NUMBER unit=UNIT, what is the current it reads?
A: value=20 unit=mA
